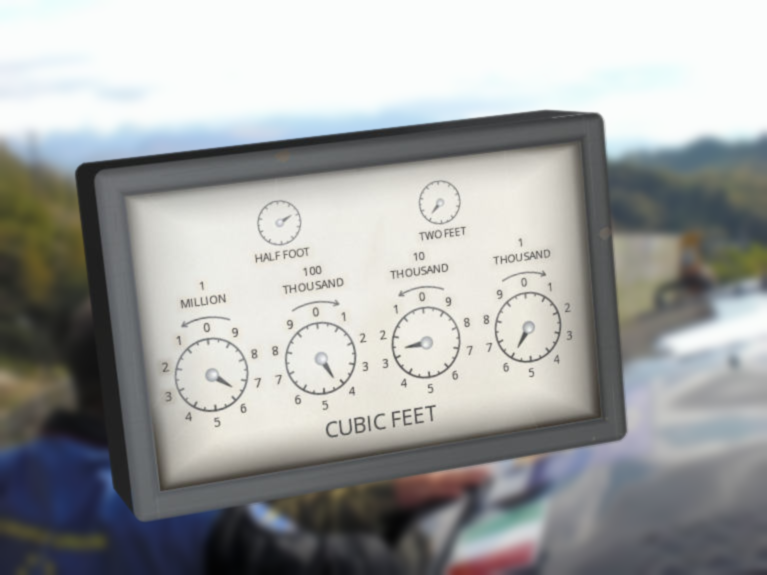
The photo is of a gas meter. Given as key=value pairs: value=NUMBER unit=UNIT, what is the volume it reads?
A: value=642600 unit=ft³
